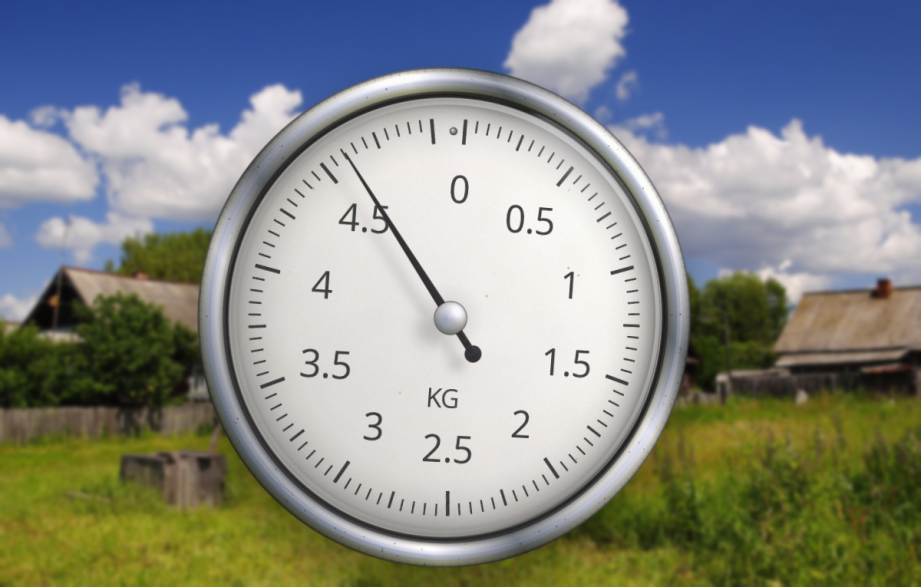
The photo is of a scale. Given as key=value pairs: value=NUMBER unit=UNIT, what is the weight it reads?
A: value=4.6 unit=kg
